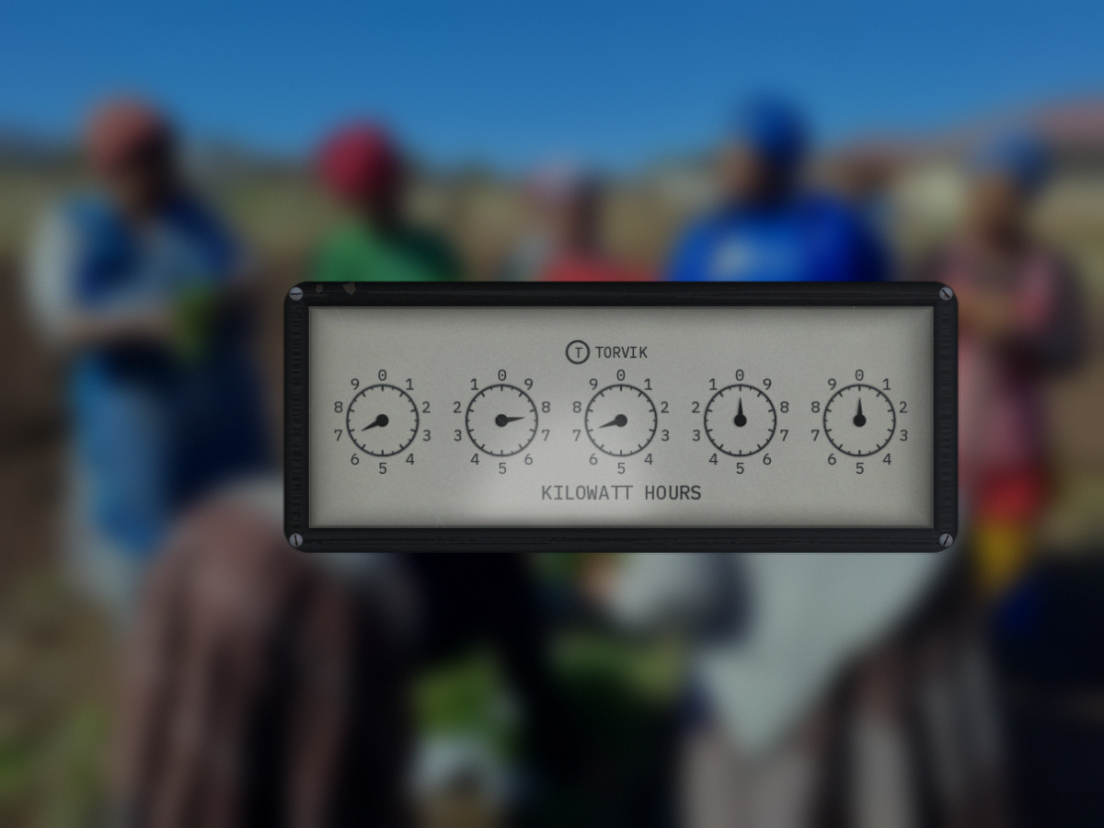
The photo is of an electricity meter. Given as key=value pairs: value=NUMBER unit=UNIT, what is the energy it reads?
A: value=67700 unit=kWh
